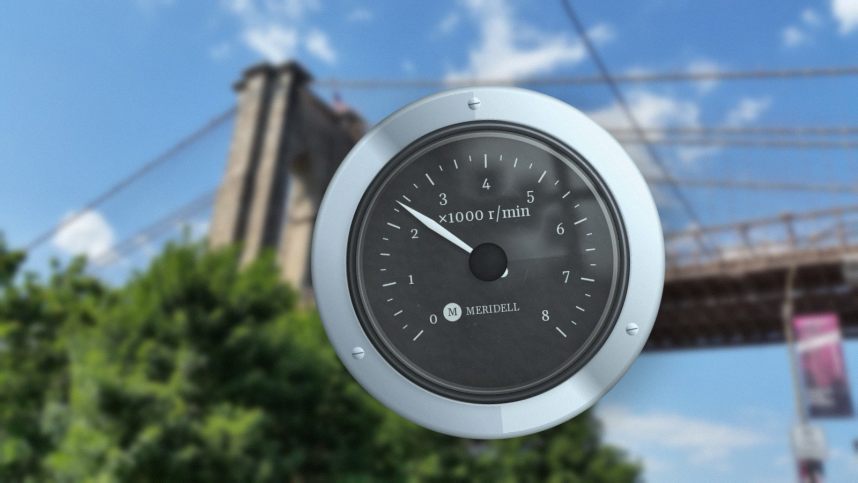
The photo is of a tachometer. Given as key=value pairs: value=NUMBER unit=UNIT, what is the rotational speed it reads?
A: value=2375 unit=rpm
